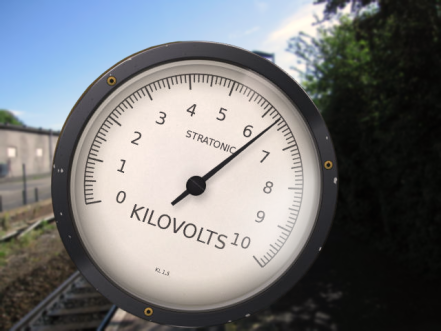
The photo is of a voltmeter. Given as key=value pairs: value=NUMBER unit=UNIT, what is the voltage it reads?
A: value=6.3 unit=kV
